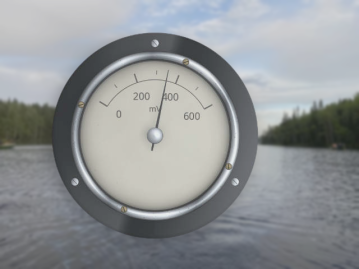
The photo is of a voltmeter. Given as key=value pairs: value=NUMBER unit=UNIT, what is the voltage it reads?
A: value=350 unit=mV
